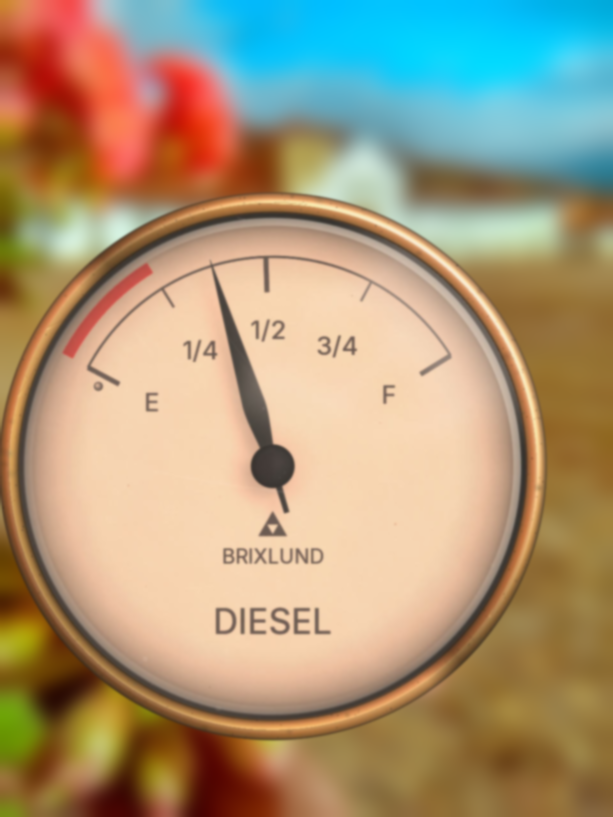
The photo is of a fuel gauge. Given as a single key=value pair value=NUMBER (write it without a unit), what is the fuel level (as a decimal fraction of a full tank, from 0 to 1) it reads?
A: value=0.375
